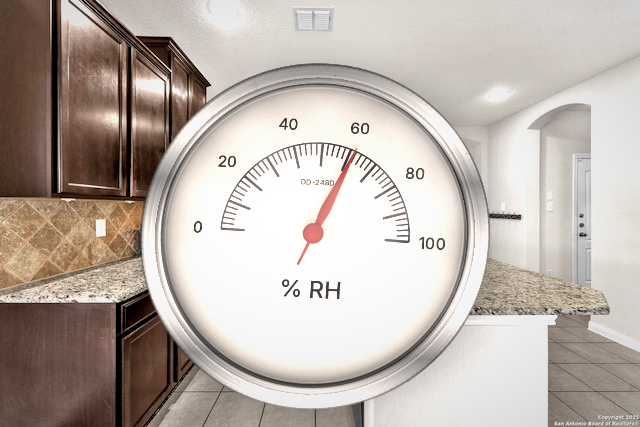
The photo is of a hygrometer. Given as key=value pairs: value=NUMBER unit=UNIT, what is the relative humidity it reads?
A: value=62 unit=%
